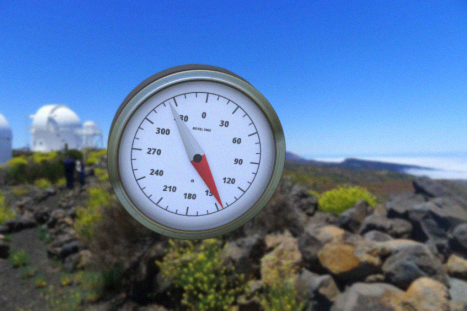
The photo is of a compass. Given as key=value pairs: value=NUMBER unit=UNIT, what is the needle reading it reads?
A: value=145 unit=°
